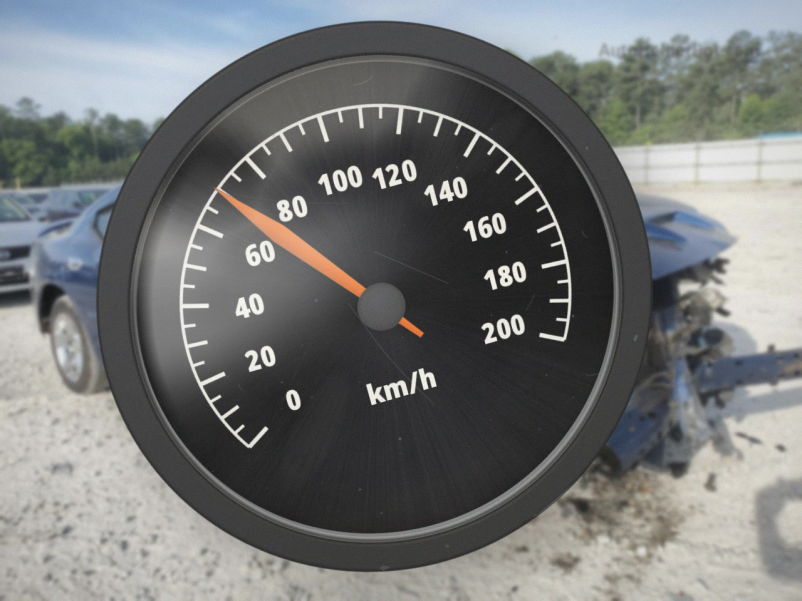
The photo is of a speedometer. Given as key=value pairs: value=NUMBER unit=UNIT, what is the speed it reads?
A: value=70 unit=km/h
